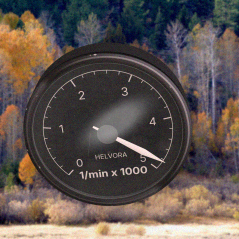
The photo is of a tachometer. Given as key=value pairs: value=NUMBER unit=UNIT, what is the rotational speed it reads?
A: value=4800 unit=rpm
